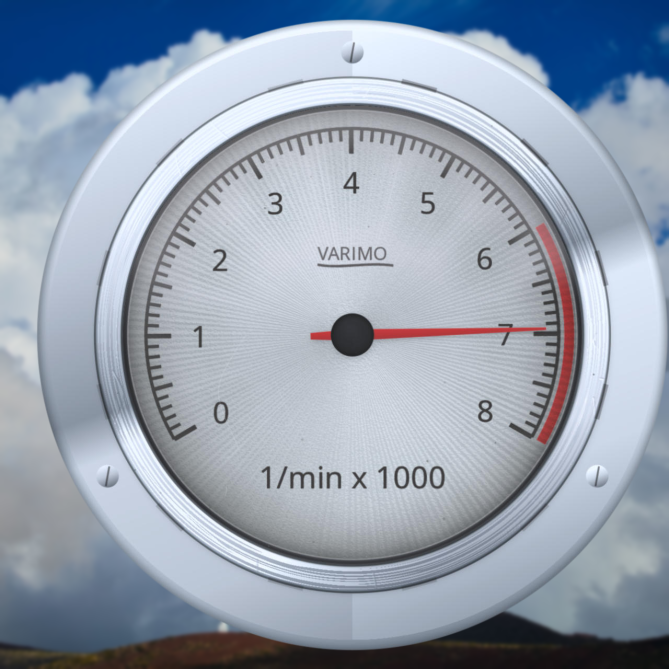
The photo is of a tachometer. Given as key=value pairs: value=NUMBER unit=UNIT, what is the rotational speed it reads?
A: value=6950 unit=rpm
